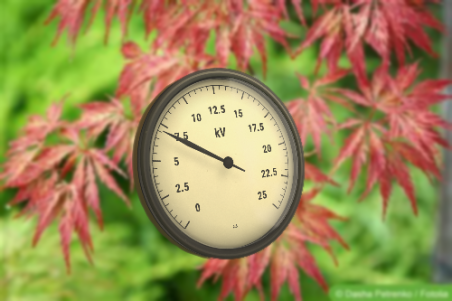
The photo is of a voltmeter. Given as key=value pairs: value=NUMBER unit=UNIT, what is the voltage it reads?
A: value=7 unit=kV
